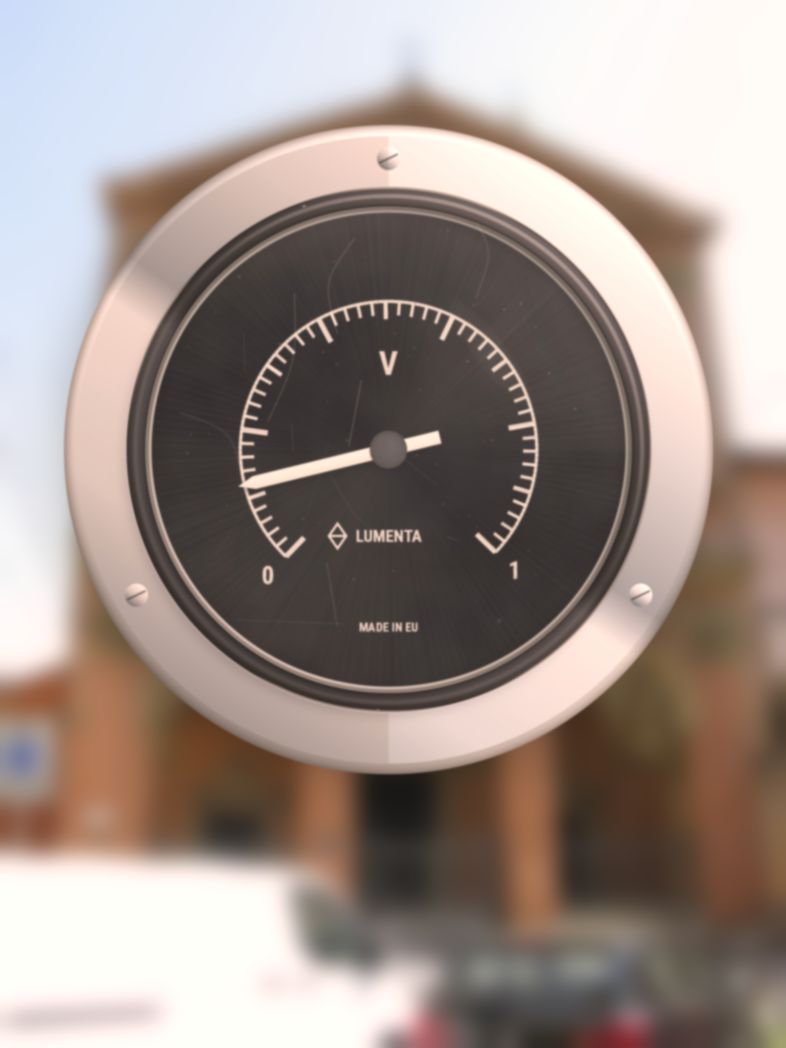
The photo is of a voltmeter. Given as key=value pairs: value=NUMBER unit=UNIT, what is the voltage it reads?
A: value=0.12 unit=V
